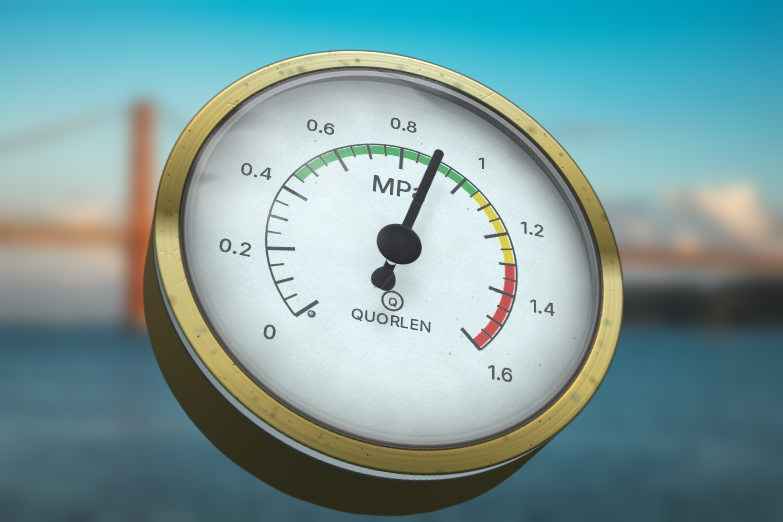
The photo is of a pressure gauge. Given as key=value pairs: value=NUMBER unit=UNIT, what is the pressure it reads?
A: value=0.9 unit=MPa
